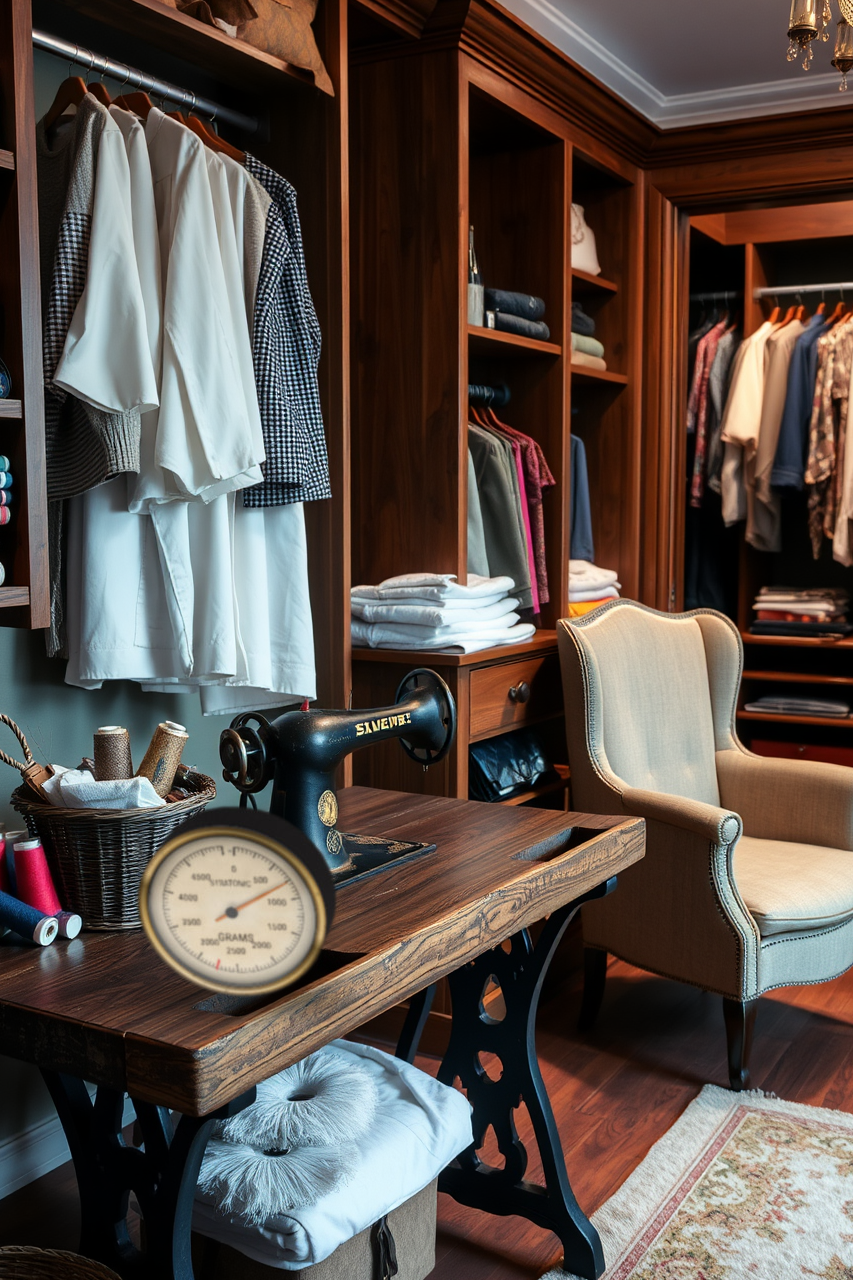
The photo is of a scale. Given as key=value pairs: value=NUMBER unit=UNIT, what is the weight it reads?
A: value=750 unit=g
